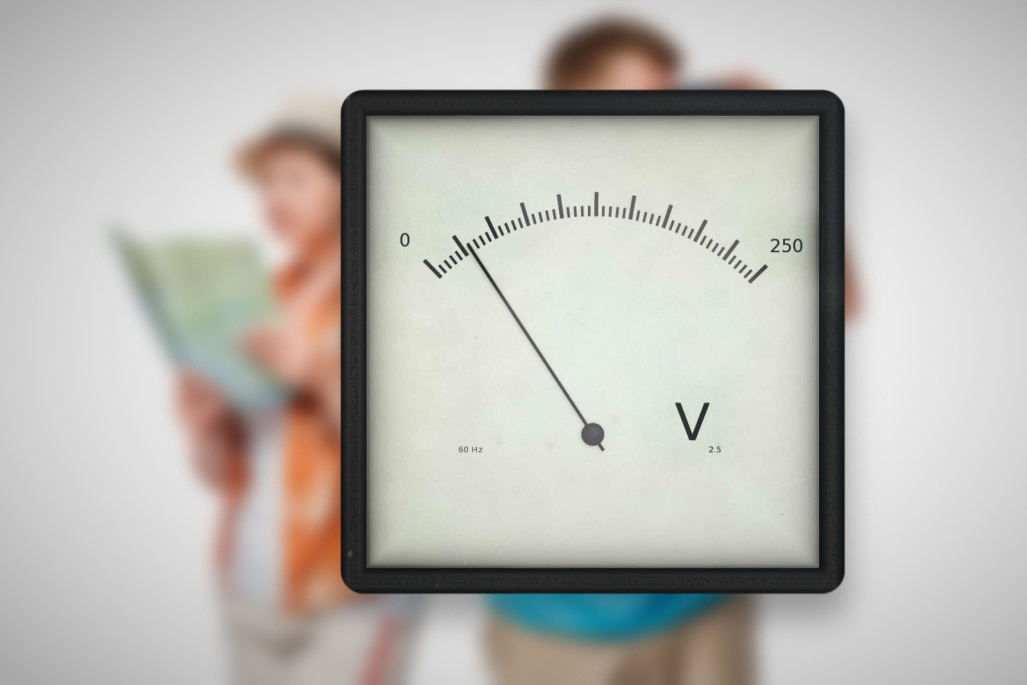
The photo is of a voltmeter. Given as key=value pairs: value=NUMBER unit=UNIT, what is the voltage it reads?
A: value=30 unit=V
